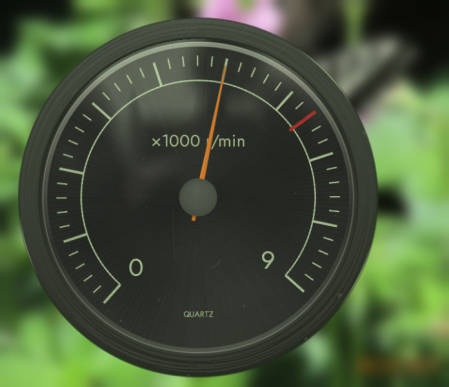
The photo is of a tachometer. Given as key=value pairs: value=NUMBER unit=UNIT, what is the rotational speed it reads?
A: value=5000 unit=rpm
